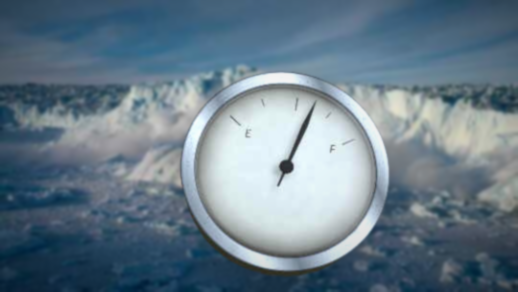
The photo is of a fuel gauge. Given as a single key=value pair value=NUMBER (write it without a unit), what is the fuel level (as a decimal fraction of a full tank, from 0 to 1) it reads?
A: value=0.625
